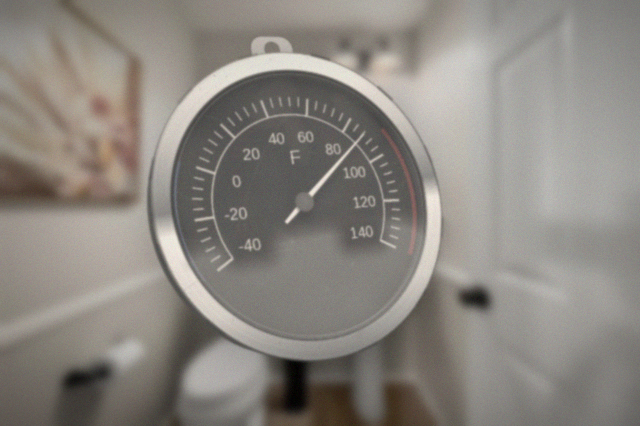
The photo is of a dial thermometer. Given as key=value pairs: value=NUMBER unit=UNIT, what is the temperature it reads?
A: value=88 unit=°F
